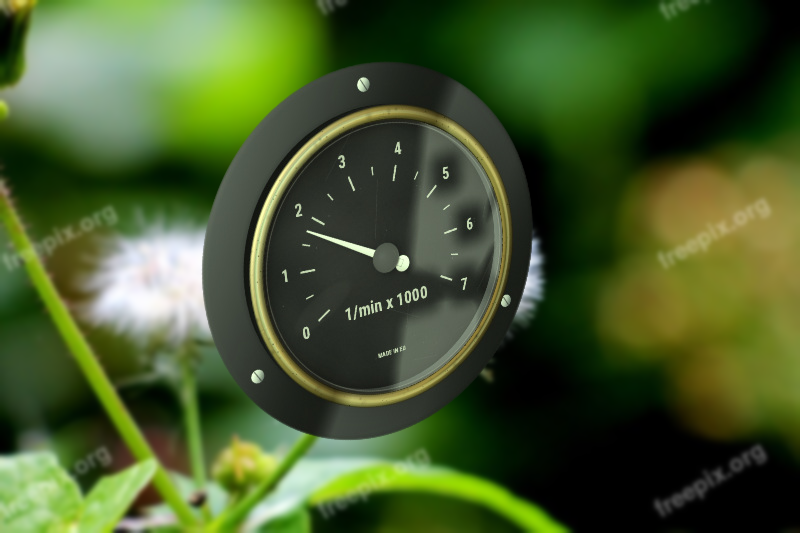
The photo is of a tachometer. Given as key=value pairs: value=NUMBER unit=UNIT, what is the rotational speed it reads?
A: value=1750 unit=rpm
